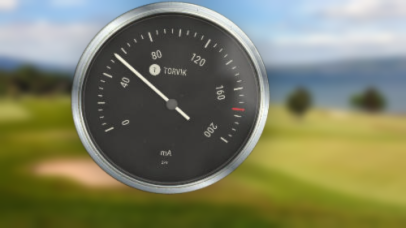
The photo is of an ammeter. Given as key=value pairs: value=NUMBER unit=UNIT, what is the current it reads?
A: value=55 unit=mA
